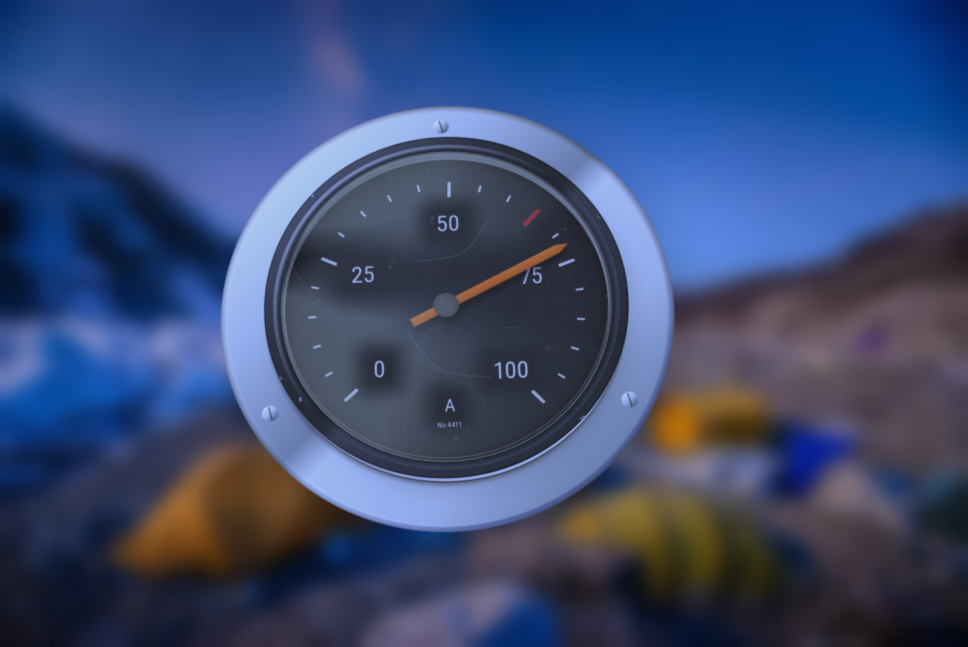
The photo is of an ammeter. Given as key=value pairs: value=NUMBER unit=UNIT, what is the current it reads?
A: value=72.5 unit=A
